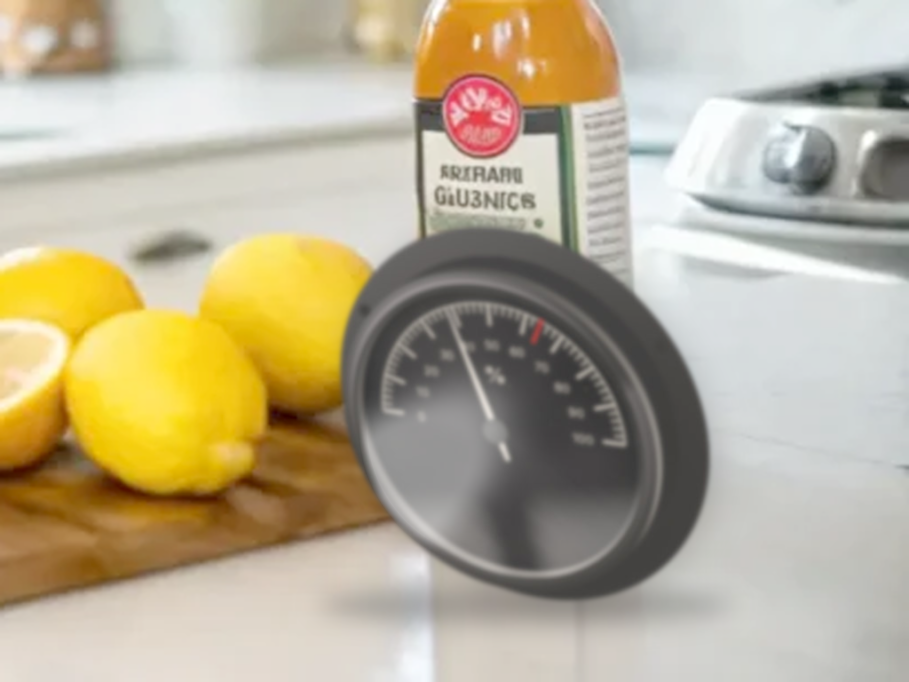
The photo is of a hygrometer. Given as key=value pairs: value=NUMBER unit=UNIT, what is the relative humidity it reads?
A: value=40 unit=%
